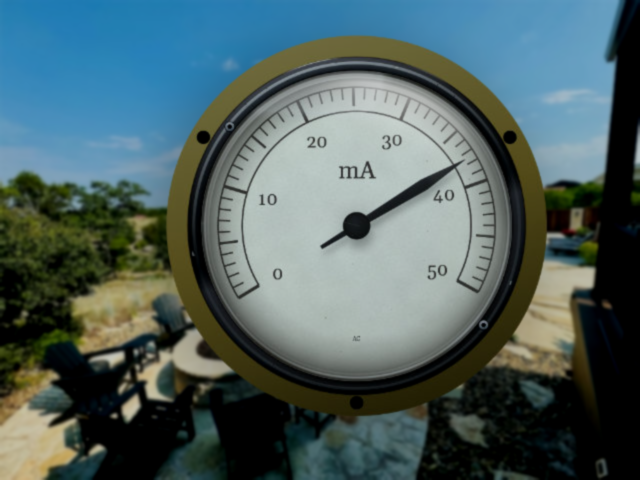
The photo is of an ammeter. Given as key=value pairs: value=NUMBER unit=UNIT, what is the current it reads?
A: value=37.5 unit=mA
